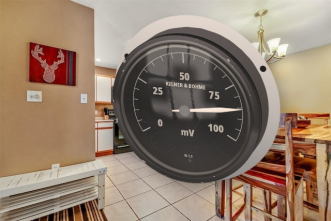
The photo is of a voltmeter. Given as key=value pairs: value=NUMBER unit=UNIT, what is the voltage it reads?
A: value=85 unit=mV
